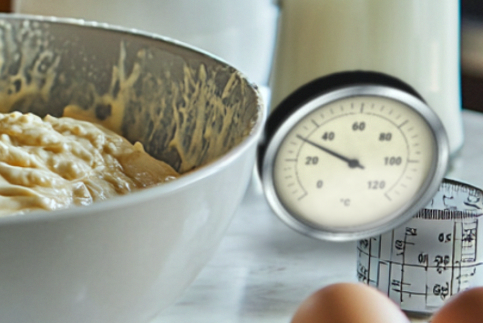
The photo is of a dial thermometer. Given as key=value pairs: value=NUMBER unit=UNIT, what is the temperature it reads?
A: value=32 unit=°C
